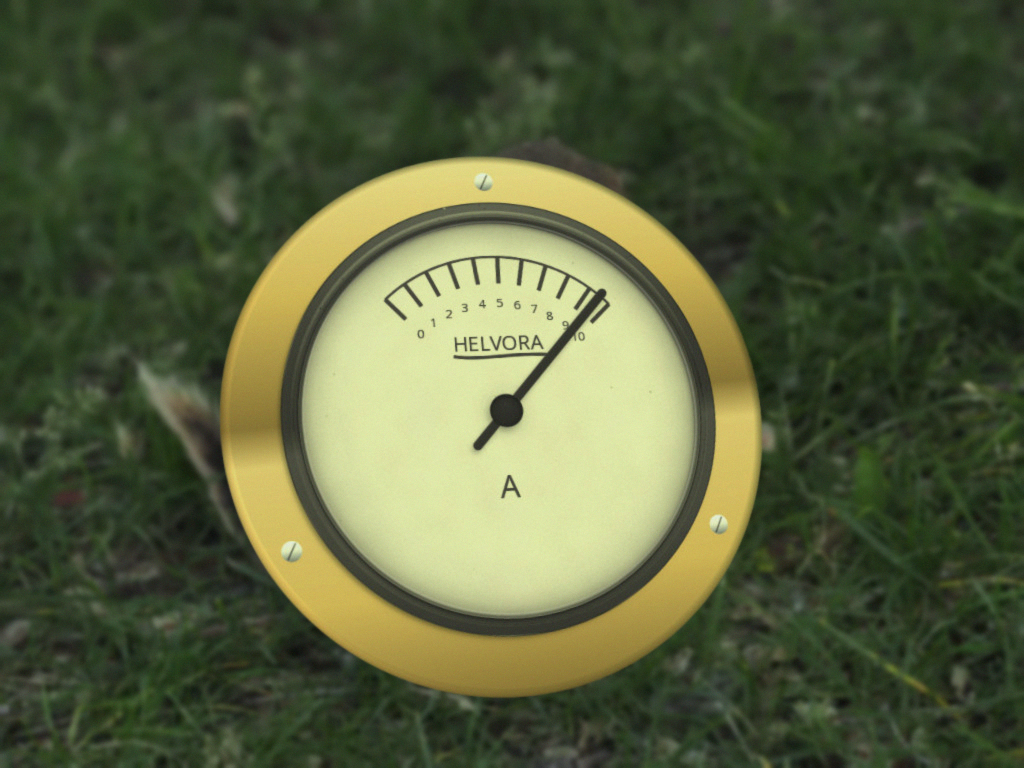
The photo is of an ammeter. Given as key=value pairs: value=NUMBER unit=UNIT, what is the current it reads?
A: value=9.5 unit=A
